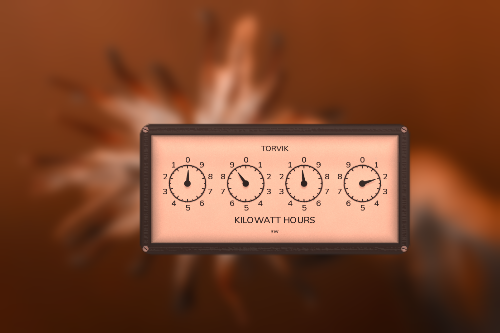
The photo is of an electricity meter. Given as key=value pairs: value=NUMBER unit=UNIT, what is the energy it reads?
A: value=9902 unit=kWh
